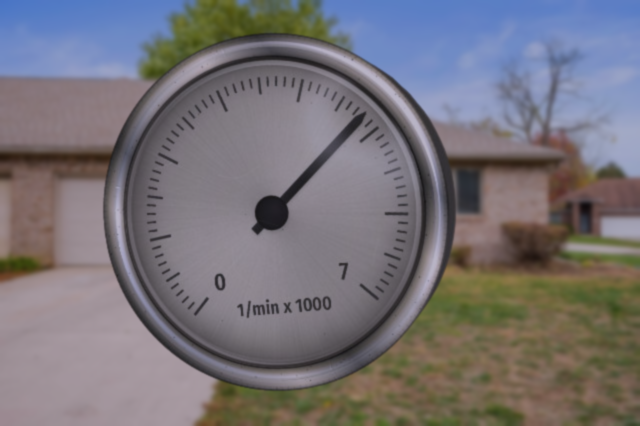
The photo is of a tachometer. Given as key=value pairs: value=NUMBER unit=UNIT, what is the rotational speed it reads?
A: value=4800 unit=rpm
